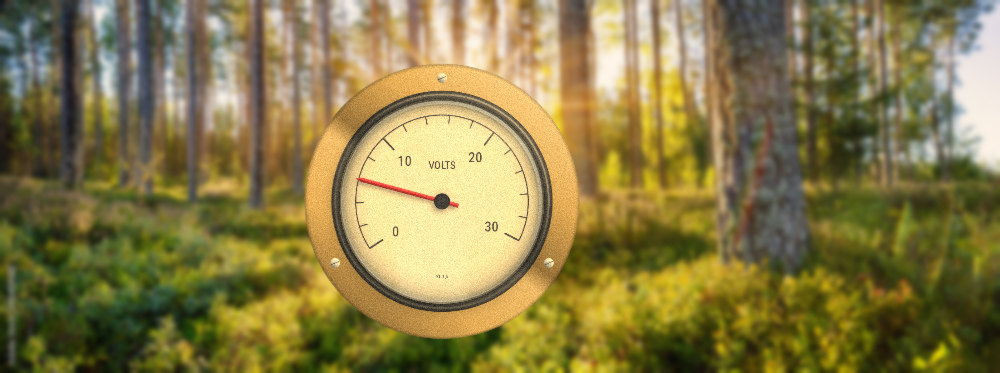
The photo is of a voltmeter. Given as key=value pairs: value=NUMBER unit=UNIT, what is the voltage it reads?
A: value=6 unit=V
